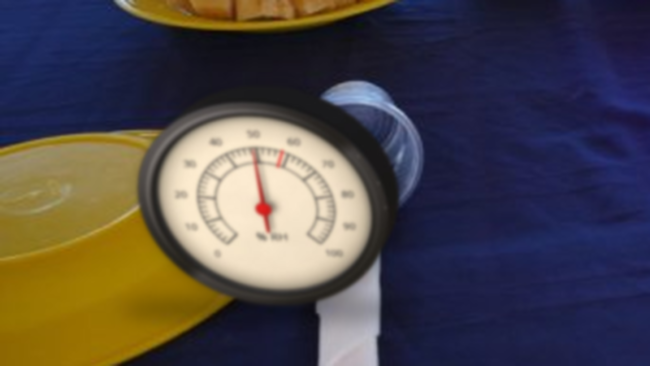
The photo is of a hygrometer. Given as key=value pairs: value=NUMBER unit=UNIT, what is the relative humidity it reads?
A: value=50 unit=%
